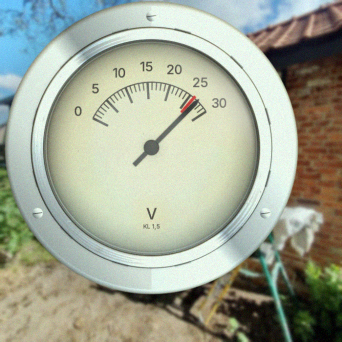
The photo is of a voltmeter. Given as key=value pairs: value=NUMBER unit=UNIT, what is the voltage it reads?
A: value=27 unit=V
